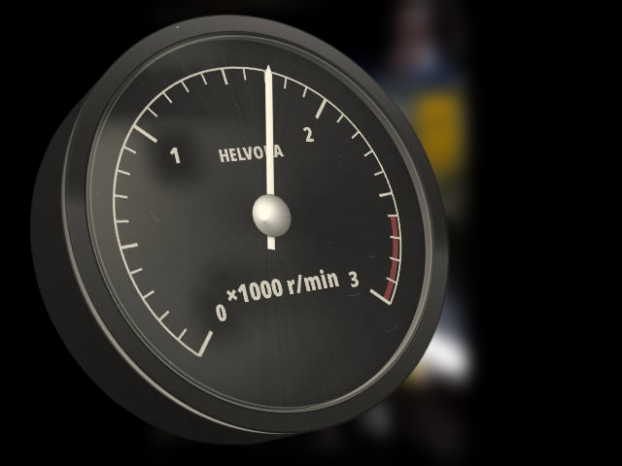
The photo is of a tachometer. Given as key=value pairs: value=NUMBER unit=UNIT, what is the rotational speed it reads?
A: value=1700 unit=rpm
